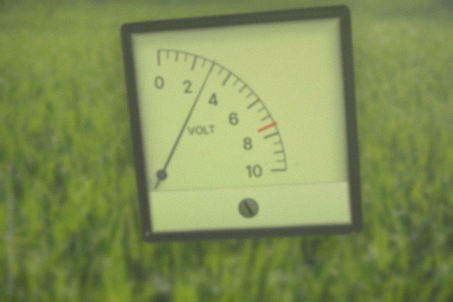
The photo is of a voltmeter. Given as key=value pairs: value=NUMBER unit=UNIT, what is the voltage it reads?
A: value=3 unit=V
